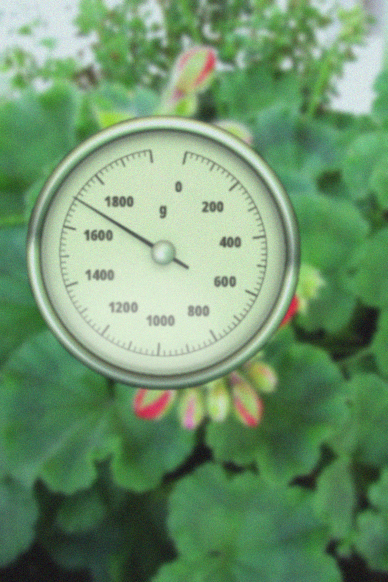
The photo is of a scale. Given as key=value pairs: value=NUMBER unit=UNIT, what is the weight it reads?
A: value=1700 unit=g
